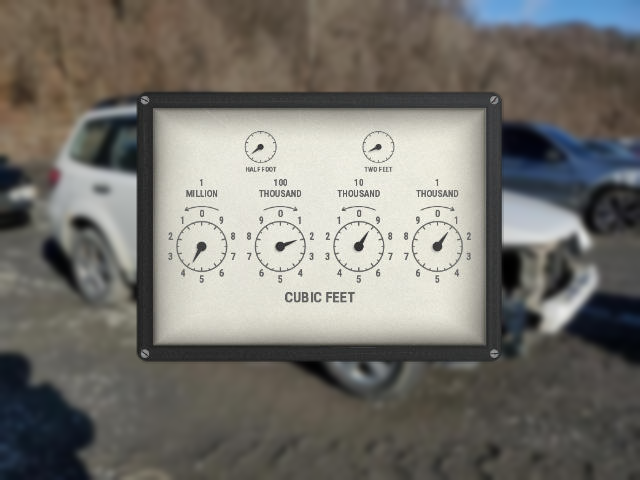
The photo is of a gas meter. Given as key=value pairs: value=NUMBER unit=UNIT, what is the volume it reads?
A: value=419100 unit=ft³
